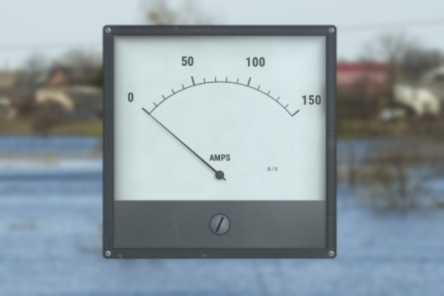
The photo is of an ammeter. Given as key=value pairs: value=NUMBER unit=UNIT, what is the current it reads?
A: value=0 unit=A
